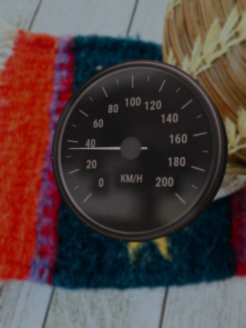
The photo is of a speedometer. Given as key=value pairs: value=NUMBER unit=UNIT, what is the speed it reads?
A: value=35 unit=km/h
